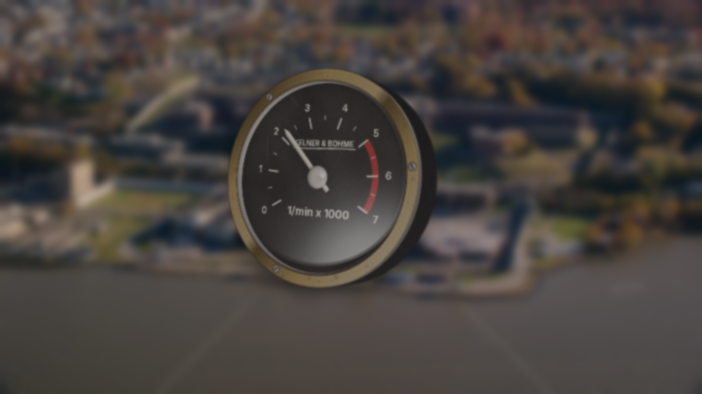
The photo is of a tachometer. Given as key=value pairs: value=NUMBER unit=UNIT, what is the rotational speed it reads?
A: value=2250 unit=rpm
